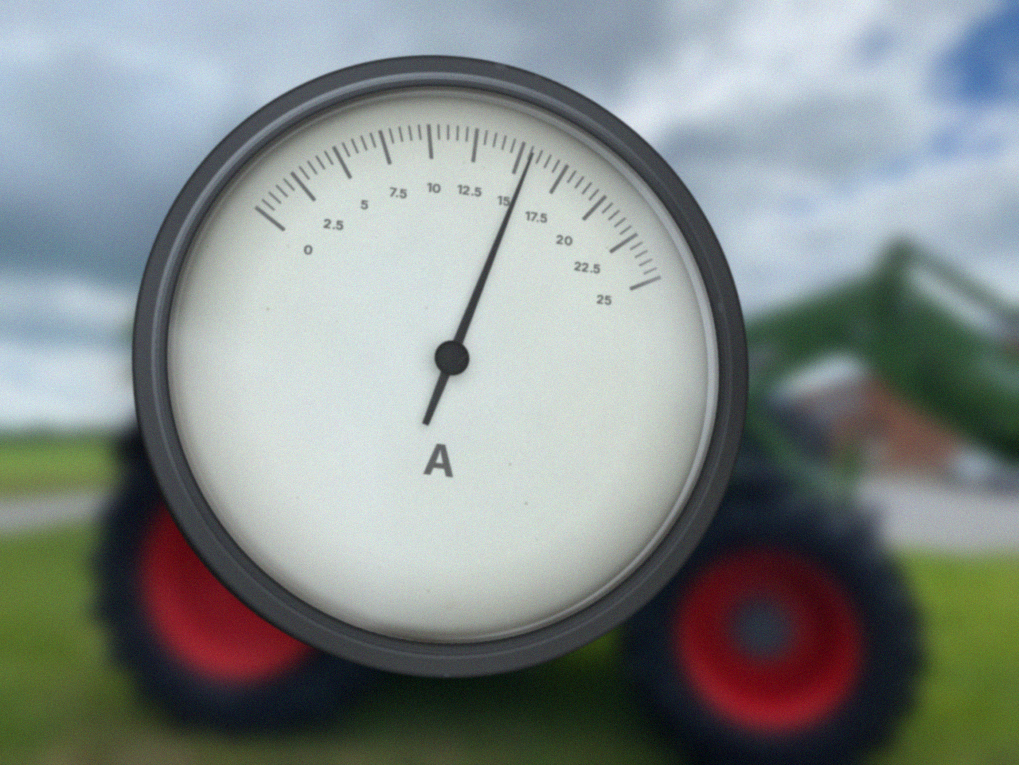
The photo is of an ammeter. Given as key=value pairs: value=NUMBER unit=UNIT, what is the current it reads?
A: value=15.5 unit=A
